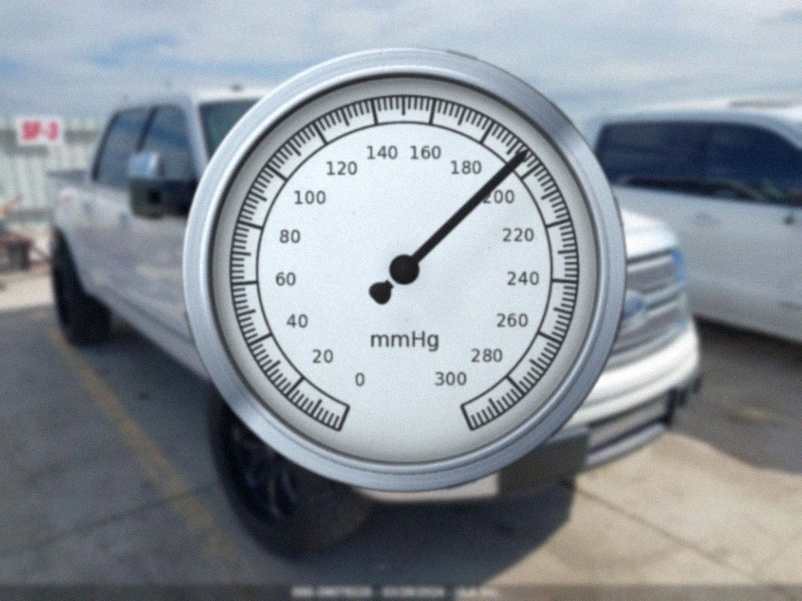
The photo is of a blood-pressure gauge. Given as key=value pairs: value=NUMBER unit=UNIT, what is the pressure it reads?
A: value=194 unit=mmHg
